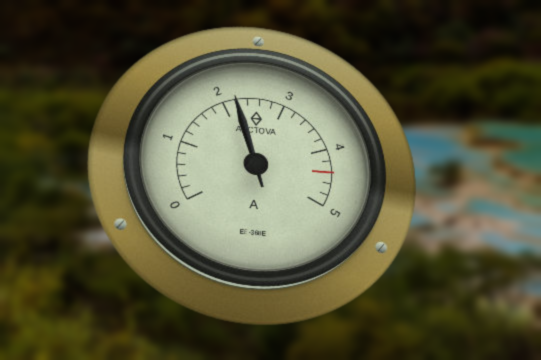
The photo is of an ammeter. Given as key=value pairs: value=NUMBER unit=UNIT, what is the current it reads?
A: value=2.2 unit=A
